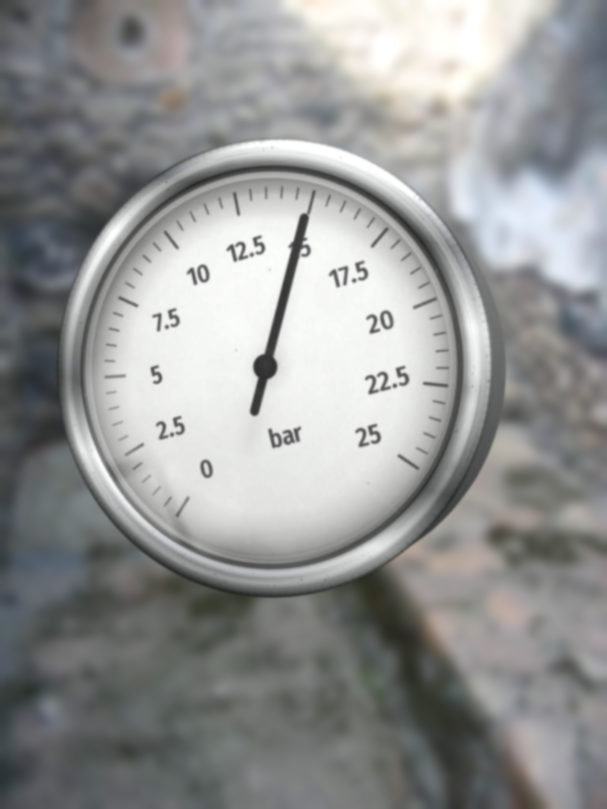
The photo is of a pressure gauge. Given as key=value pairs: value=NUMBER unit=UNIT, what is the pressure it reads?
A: value=15 unit=bar
